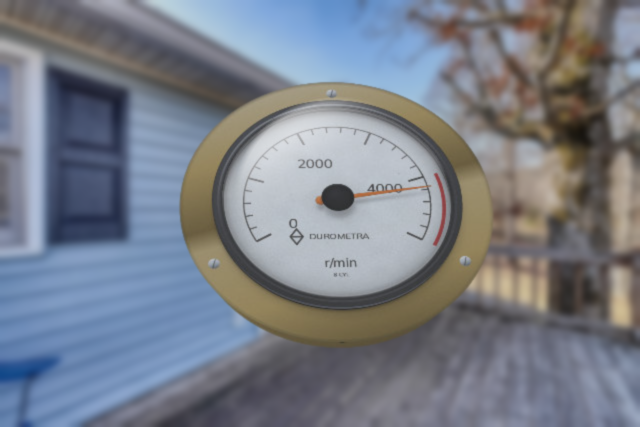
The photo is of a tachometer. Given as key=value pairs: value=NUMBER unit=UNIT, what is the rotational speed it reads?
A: value=4200 unit=rpm
